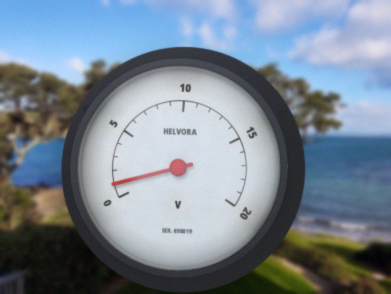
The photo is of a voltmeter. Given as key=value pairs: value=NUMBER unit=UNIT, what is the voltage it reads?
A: value=1 unit=V
